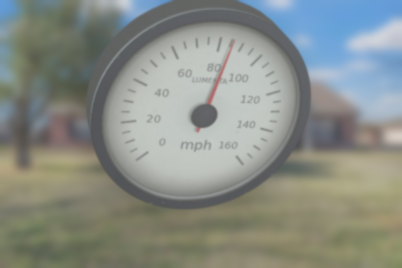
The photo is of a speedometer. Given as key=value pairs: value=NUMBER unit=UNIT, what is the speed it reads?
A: value=85 unit=mph
